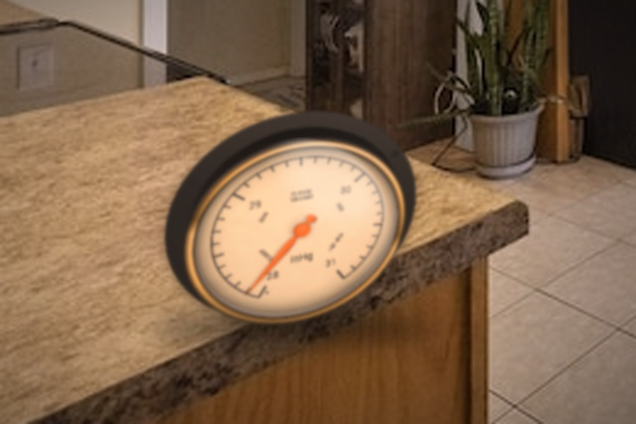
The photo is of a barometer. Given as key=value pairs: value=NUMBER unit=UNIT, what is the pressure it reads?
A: value=28.1 unit=inHg
